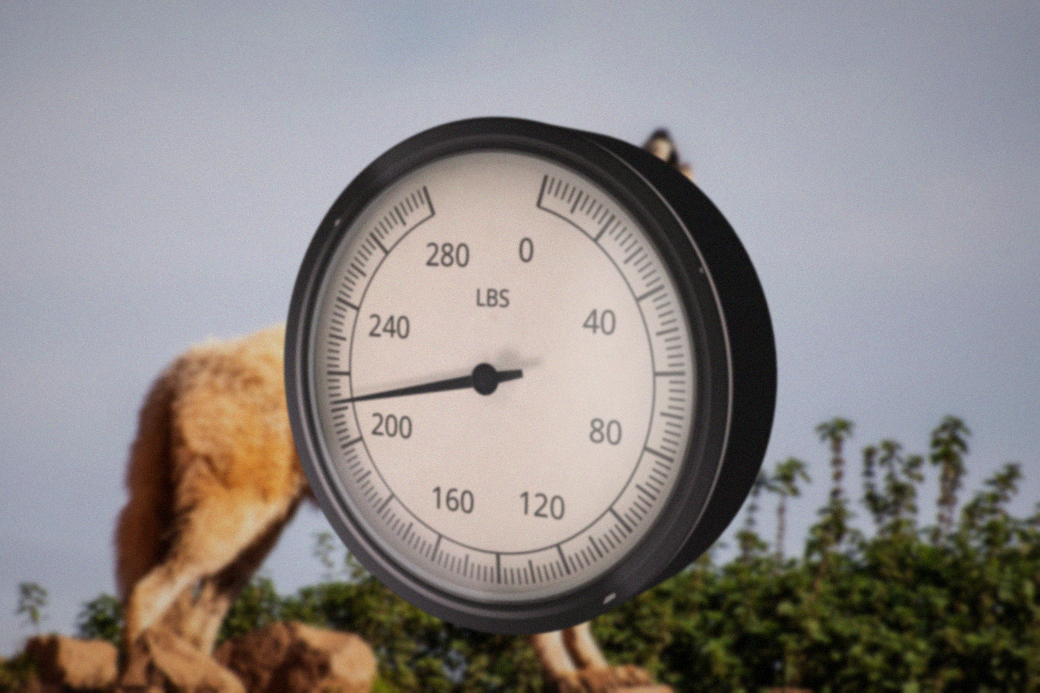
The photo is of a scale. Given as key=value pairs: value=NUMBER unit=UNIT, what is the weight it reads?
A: value=212 unit=lb
